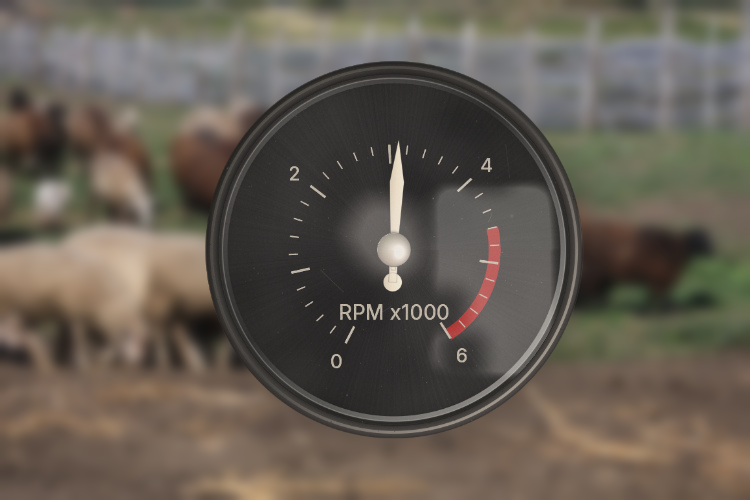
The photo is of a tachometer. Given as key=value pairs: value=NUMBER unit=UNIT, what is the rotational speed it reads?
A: value=3100 unit=rpm
